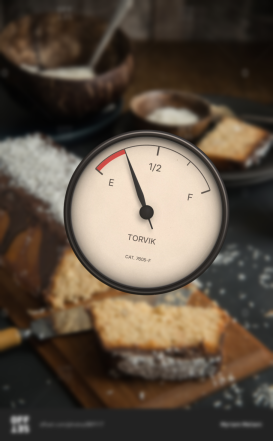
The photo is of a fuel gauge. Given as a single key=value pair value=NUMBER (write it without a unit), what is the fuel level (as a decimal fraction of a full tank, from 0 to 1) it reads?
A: value=0.25
